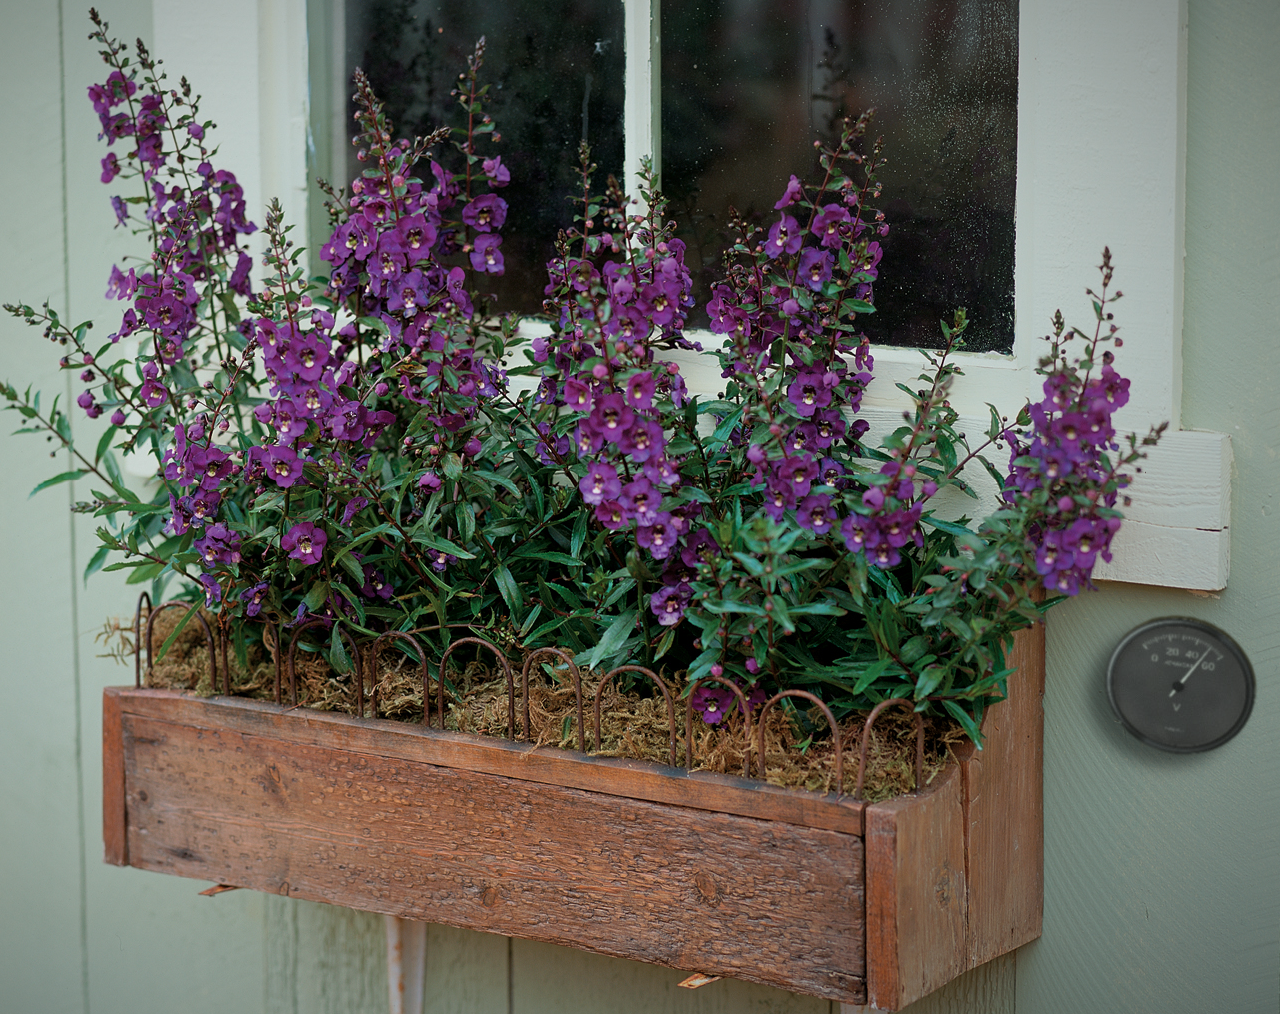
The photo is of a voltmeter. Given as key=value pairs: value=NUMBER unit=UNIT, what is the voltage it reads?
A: value=50 unit=V
